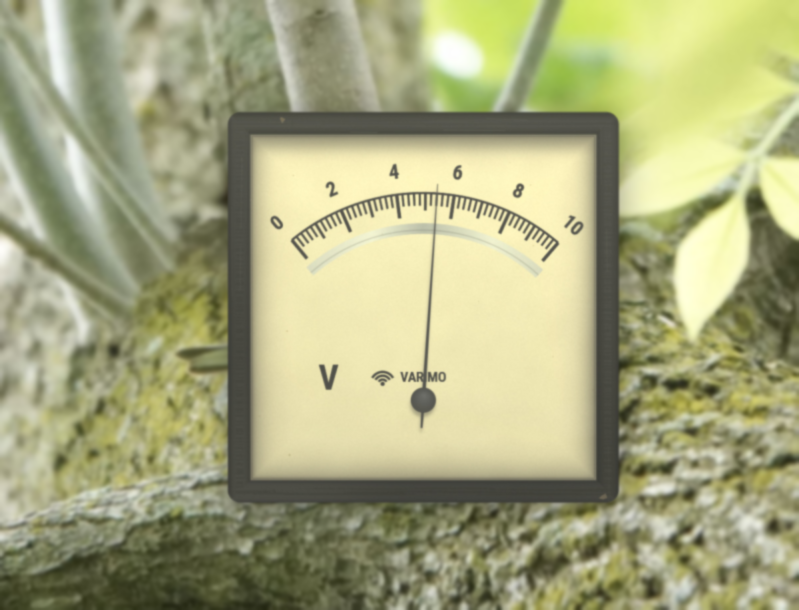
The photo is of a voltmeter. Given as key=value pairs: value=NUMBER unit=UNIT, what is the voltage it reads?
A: value=5.4 unit=V
